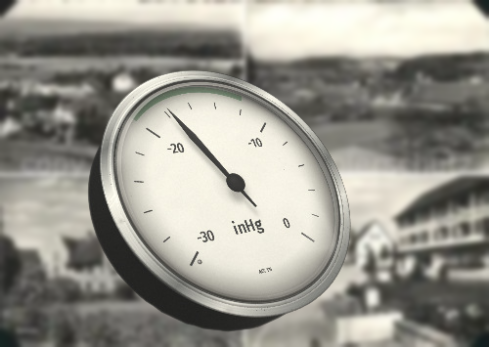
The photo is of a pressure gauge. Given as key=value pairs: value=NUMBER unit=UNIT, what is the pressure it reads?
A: value=-18 unit=inHg
